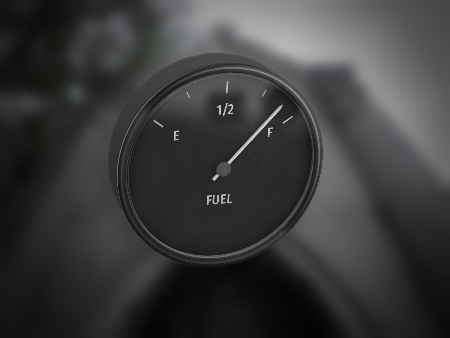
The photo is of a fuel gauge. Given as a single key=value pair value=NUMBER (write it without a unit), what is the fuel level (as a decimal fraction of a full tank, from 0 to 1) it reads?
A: value=0.875
